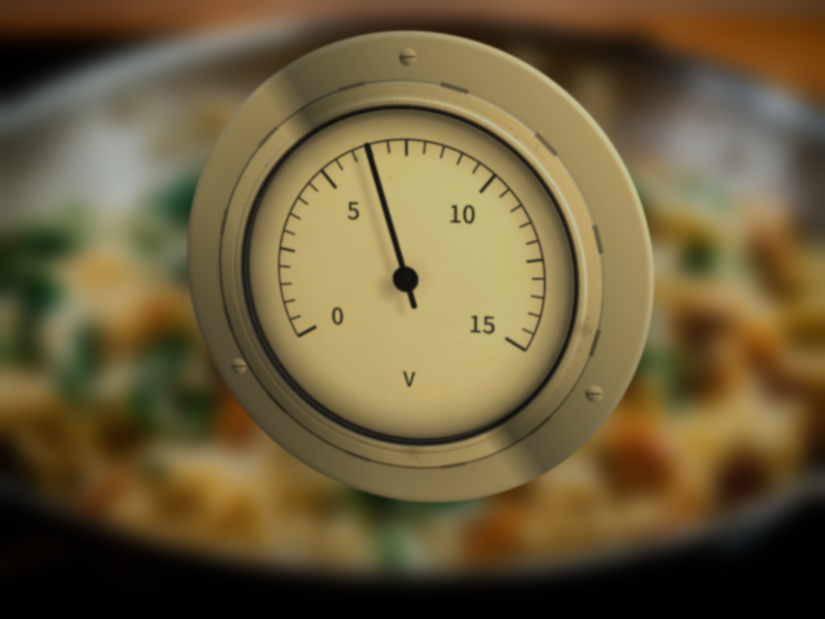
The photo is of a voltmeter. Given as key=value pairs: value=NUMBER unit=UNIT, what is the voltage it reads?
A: value=6.5 unit=V
